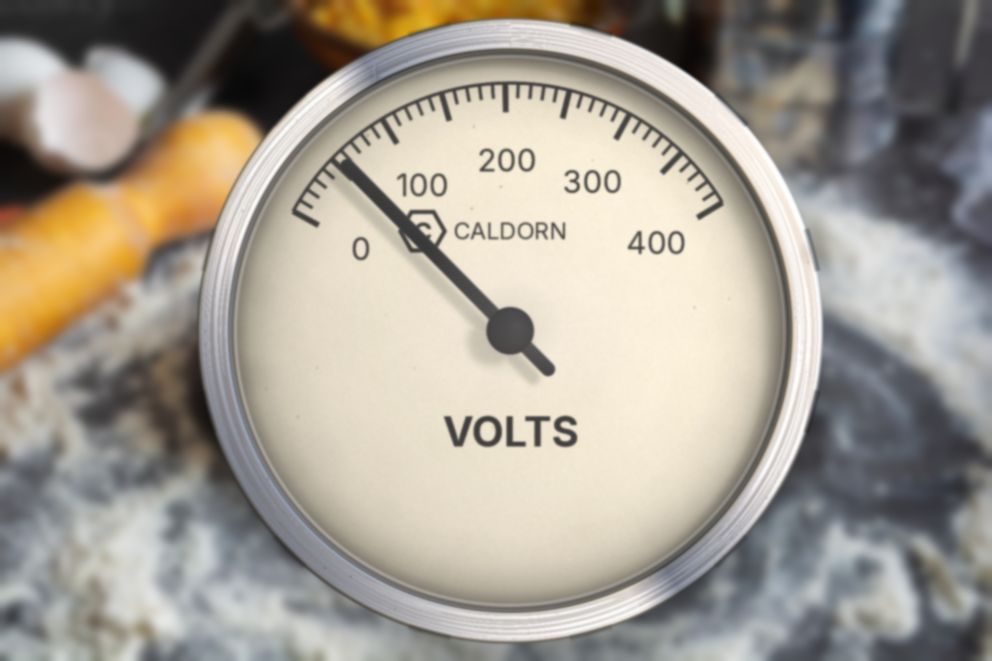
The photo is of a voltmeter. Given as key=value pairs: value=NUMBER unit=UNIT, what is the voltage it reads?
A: value=55 unit=V
